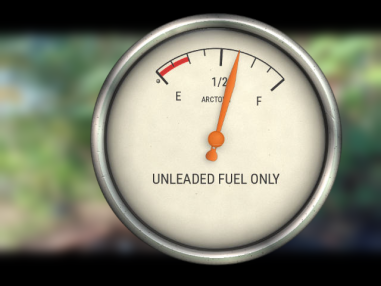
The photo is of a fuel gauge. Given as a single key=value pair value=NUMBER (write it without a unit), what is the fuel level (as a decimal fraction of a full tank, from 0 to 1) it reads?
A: value=0.625
